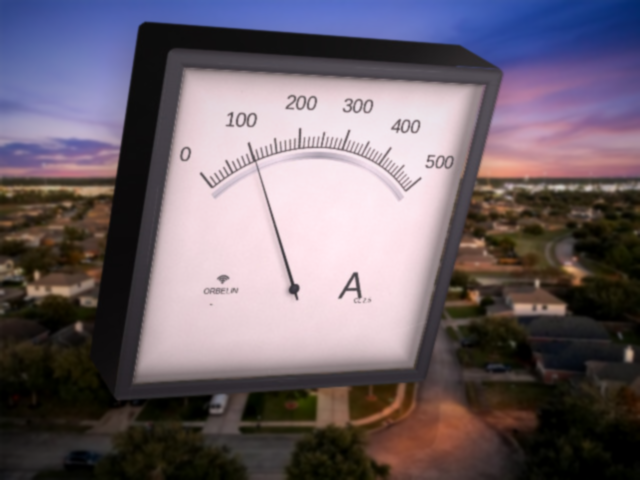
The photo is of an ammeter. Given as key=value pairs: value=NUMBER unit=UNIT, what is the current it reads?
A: value=100 unit=A
